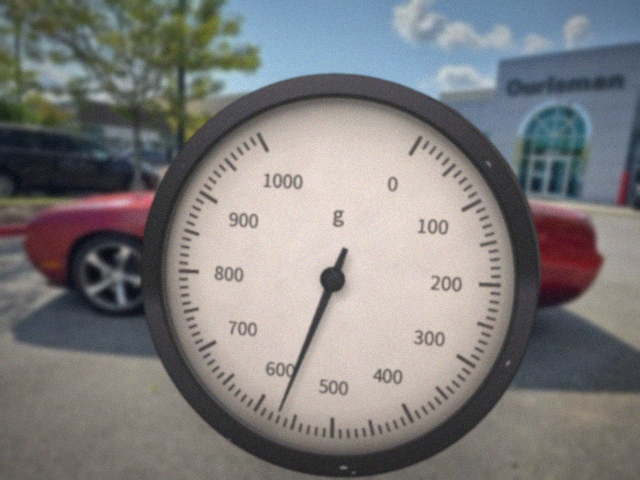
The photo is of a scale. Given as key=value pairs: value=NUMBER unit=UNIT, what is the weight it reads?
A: value=570 unit=g
